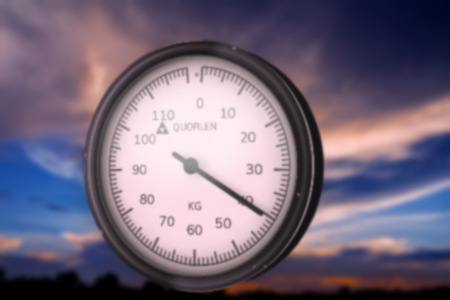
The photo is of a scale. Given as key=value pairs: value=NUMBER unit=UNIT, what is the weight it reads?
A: value=40 unit=kg
